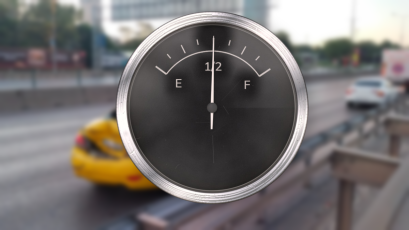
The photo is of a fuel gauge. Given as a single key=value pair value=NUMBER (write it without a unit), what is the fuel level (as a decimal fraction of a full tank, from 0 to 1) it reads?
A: value=0.5
